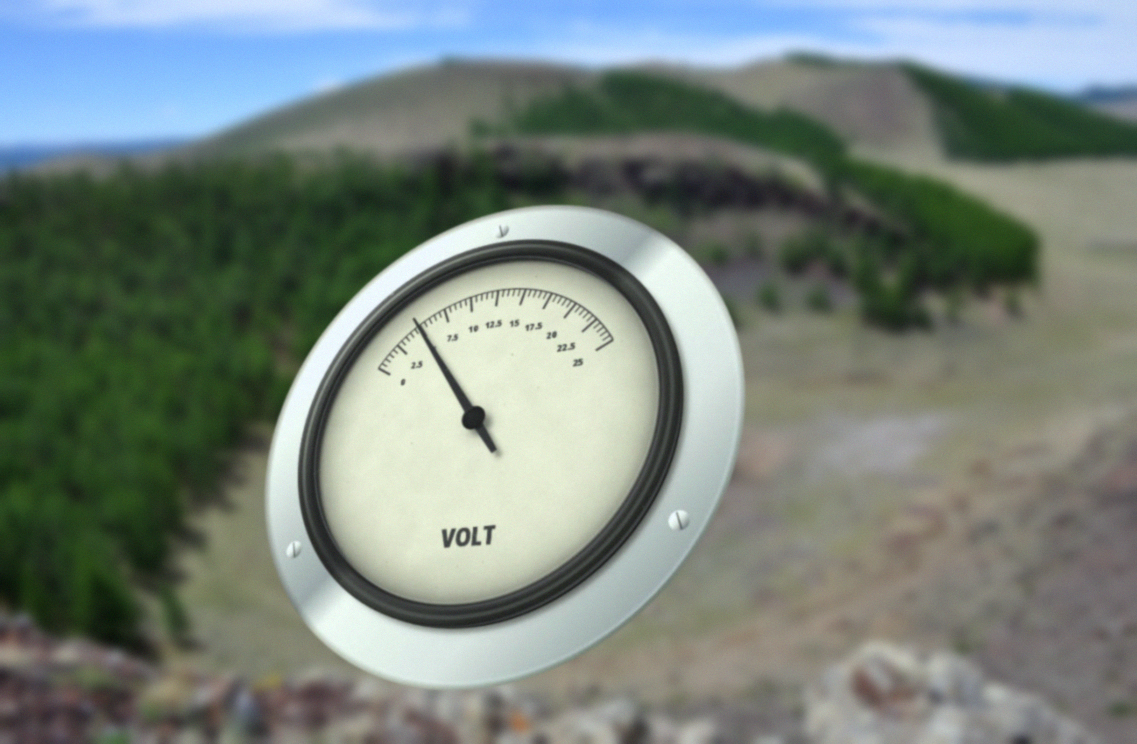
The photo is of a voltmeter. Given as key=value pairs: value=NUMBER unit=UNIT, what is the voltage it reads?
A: value=5 unit=V
